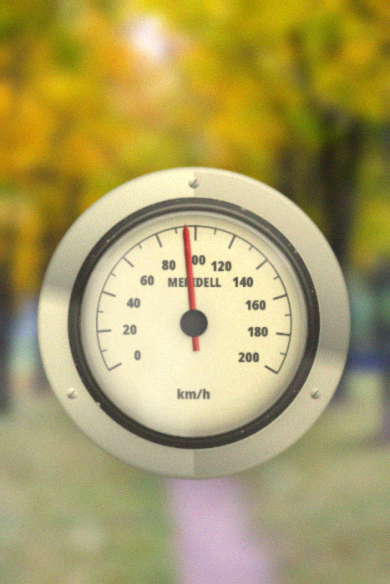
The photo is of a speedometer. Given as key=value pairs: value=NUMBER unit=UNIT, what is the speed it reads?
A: value=95 unit=km/h
